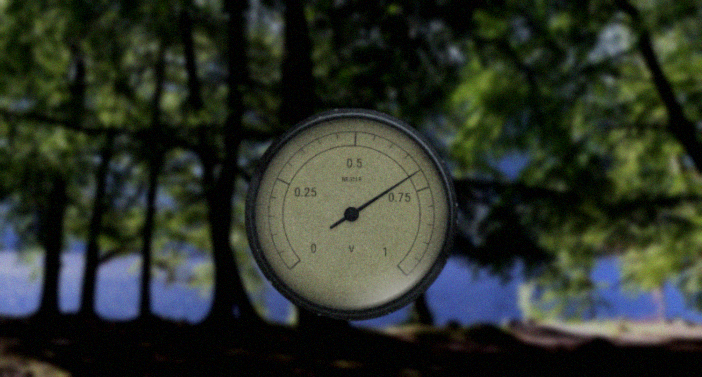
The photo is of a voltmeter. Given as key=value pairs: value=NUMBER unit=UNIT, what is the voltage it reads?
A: value=0.7 unit=V
